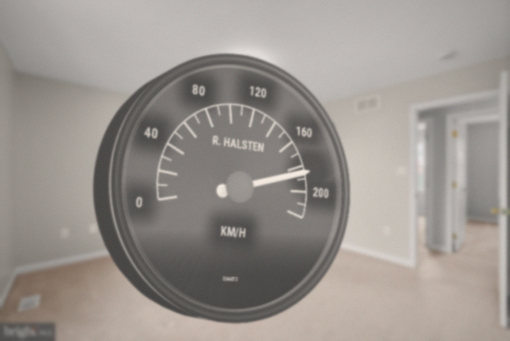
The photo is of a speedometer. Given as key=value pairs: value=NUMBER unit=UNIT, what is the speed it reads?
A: value=185 unit=km/h
